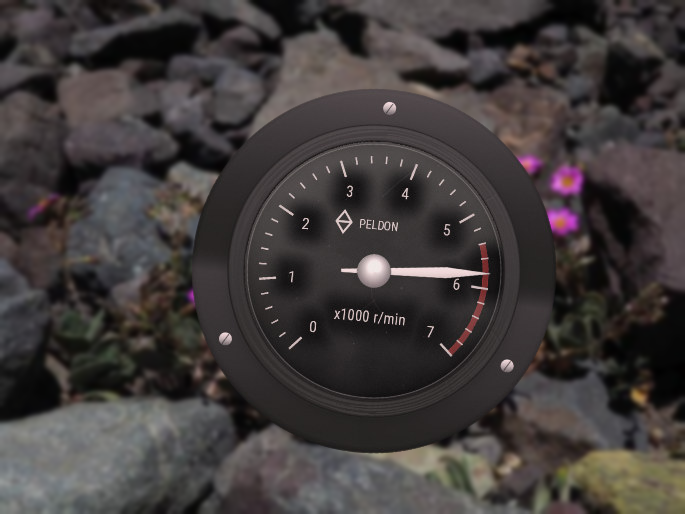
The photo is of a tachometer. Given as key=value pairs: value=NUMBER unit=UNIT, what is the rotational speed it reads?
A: value=5800 unit=rpm
